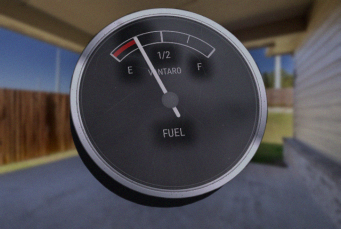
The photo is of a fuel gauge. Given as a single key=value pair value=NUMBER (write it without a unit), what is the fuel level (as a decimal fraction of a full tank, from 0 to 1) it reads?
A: value=0.25
